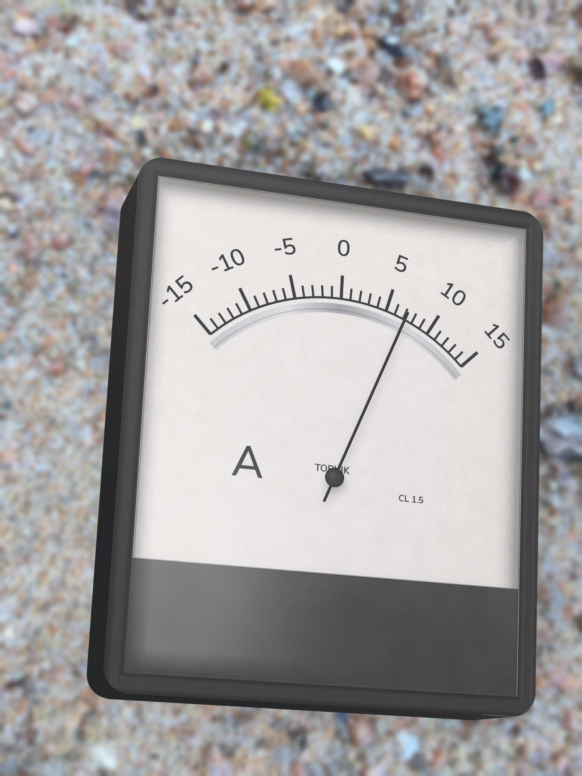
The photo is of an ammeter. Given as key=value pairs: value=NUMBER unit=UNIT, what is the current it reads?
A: value=7 unit=A
